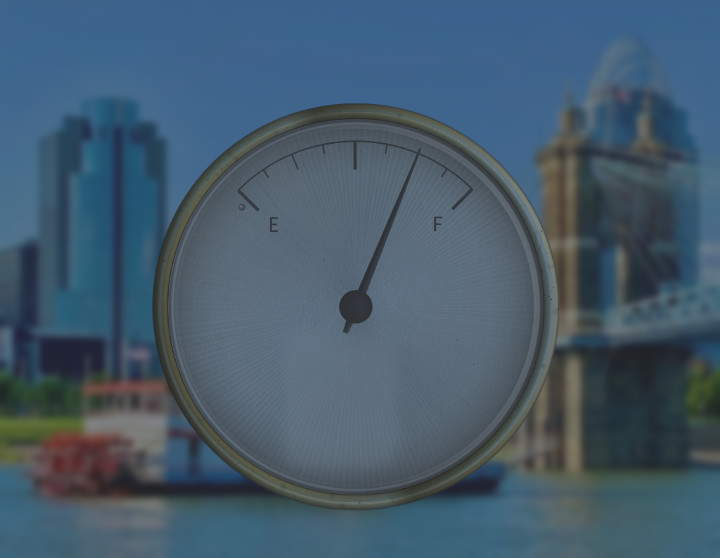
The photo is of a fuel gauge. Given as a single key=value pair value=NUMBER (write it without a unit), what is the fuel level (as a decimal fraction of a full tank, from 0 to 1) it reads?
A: value=0.75
